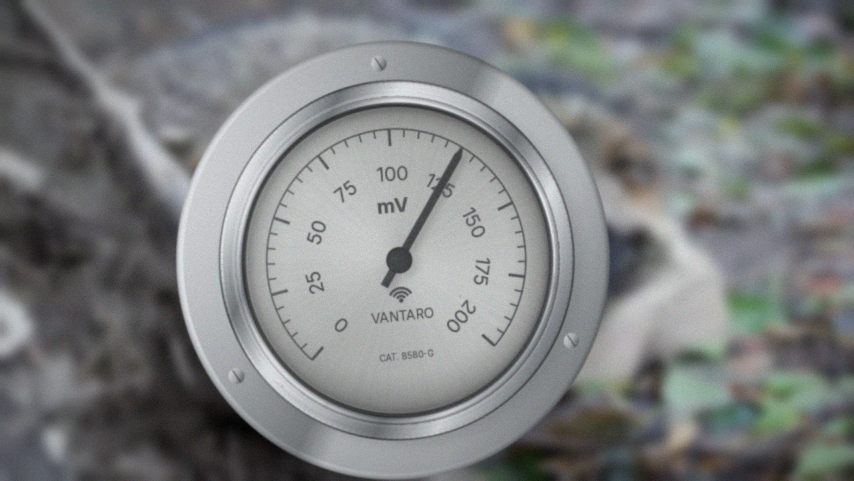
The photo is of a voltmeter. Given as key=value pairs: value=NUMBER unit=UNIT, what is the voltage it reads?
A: value=125 unit=mV
